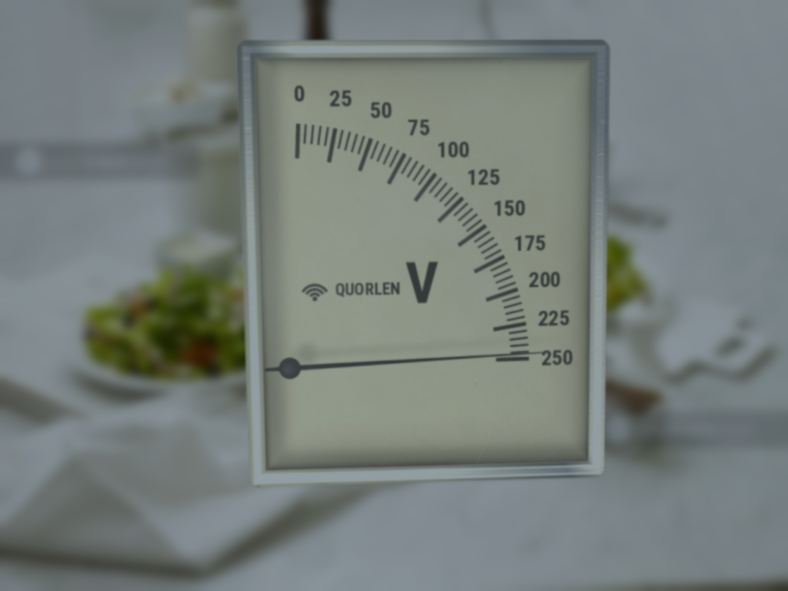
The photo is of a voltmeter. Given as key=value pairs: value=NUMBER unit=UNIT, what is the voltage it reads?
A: value=245 unit=V
